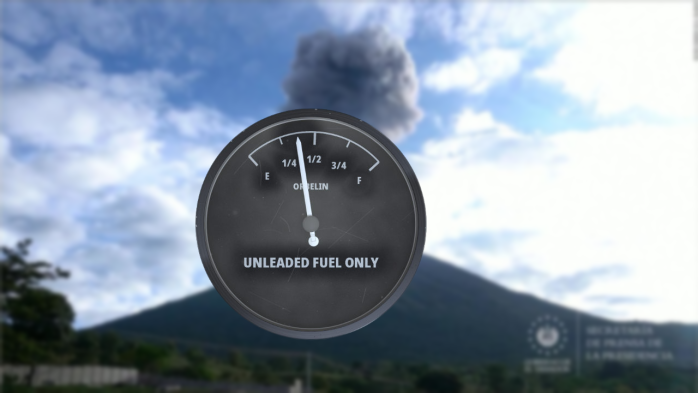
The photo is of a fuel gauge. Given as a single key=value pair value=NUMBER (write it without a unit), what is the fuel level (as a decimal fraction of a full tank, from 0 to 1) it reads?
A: value=0.375
